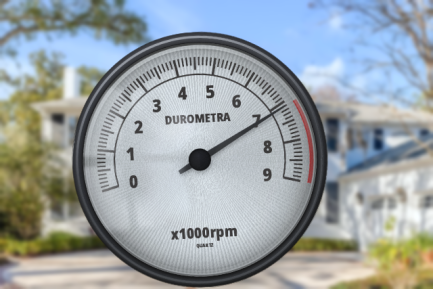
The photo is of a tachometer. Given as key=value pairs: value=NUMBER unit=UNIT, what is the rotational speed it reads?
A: value=7100 unit=rpm
